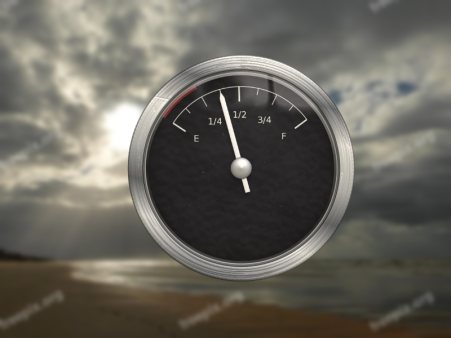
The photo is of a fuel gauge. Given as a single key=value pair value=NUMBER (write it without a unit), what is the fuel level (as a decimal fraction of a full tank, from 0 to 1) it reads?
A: value=0.375
